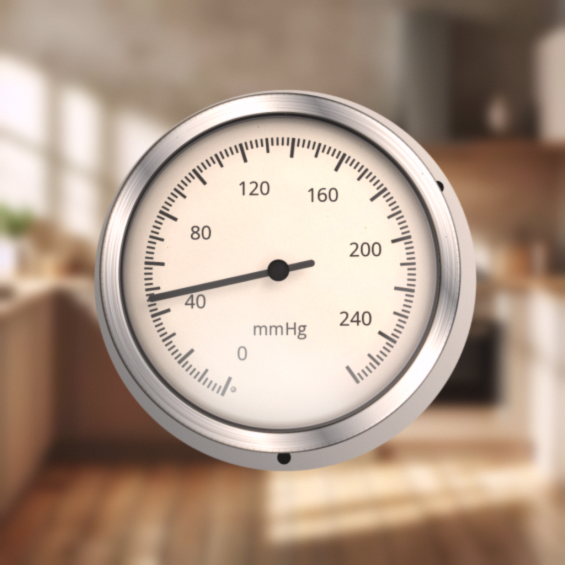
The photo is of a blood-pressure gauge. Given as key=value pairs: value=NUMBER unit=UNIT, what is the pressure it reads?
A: value=46 unit=mmHg
